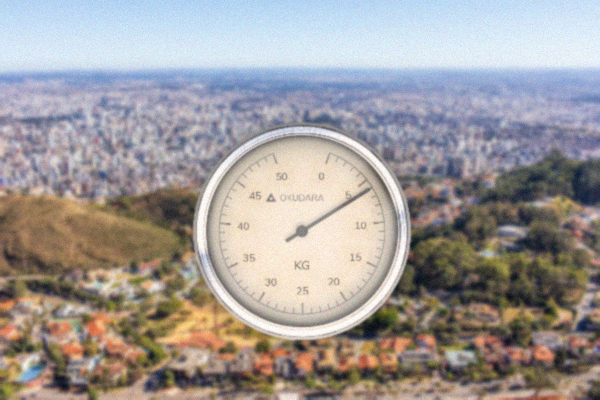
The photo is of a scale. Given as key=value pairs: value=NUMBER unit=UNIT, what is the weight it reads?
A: value=6 unit=kg
